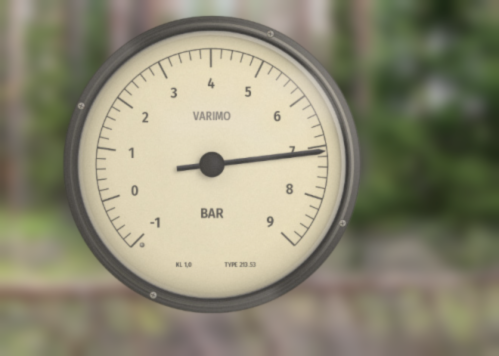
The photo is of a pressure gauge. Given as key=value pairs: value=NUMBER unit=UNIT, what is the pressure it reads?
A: value=7.1 unit=bar
